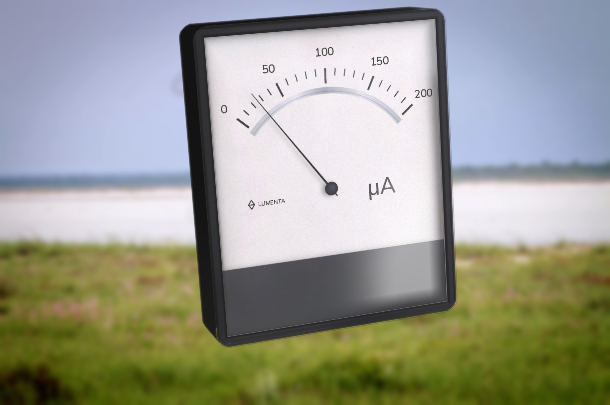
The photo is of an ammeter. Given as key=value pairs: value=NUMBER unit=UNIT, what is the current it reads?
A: value=25 unit=µA
